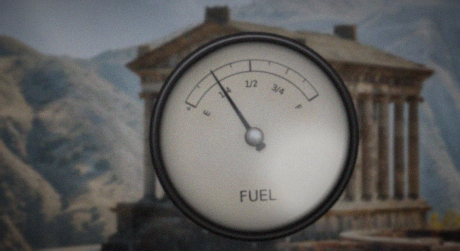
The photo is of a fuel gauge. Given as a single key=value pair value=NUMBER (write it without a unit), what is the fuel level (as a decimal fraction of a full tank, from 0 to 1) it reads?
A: value=0.25
